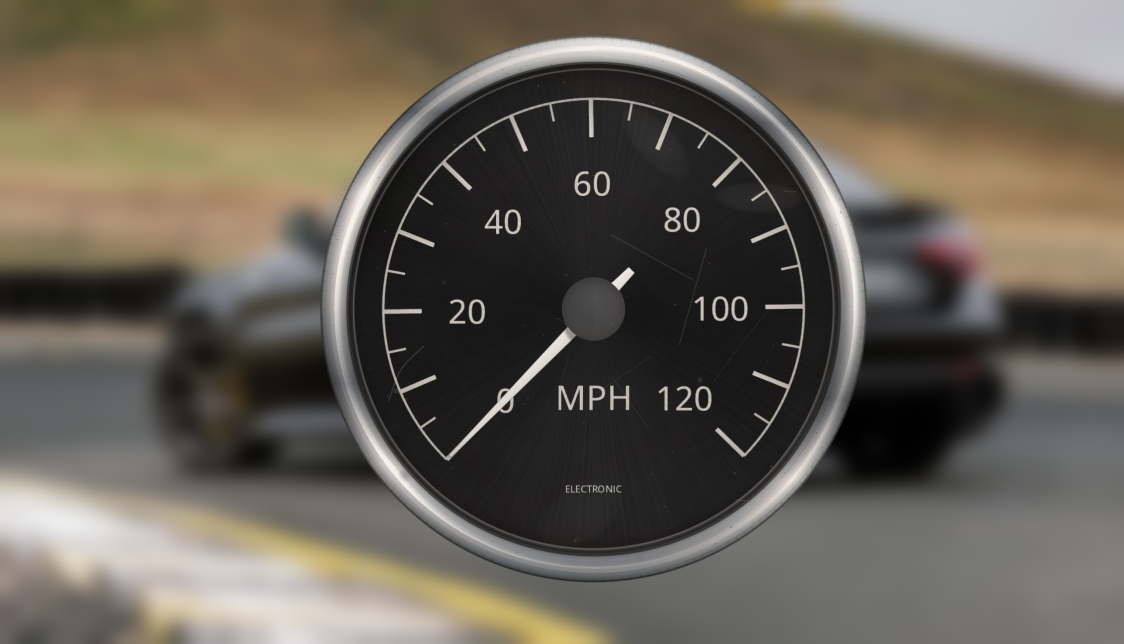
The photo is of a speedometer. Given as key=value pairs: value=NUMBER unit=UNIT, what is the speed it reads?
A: value=0 unit=mph
